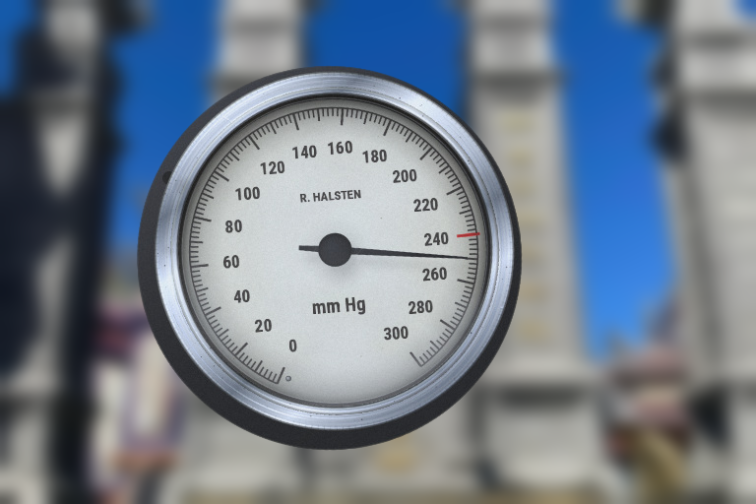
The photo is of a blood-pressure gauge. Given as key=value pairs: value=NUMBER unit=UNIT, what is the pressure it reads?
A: value=250 unit=mmHg
